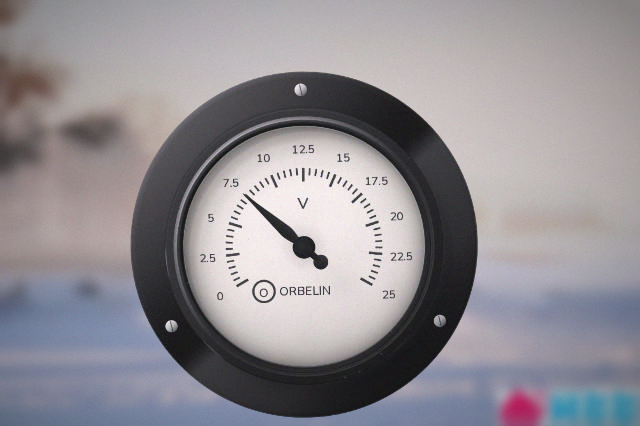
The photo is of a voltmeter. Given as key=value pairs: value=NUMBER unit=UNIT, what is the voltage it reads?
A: value=7.5 unit=V
